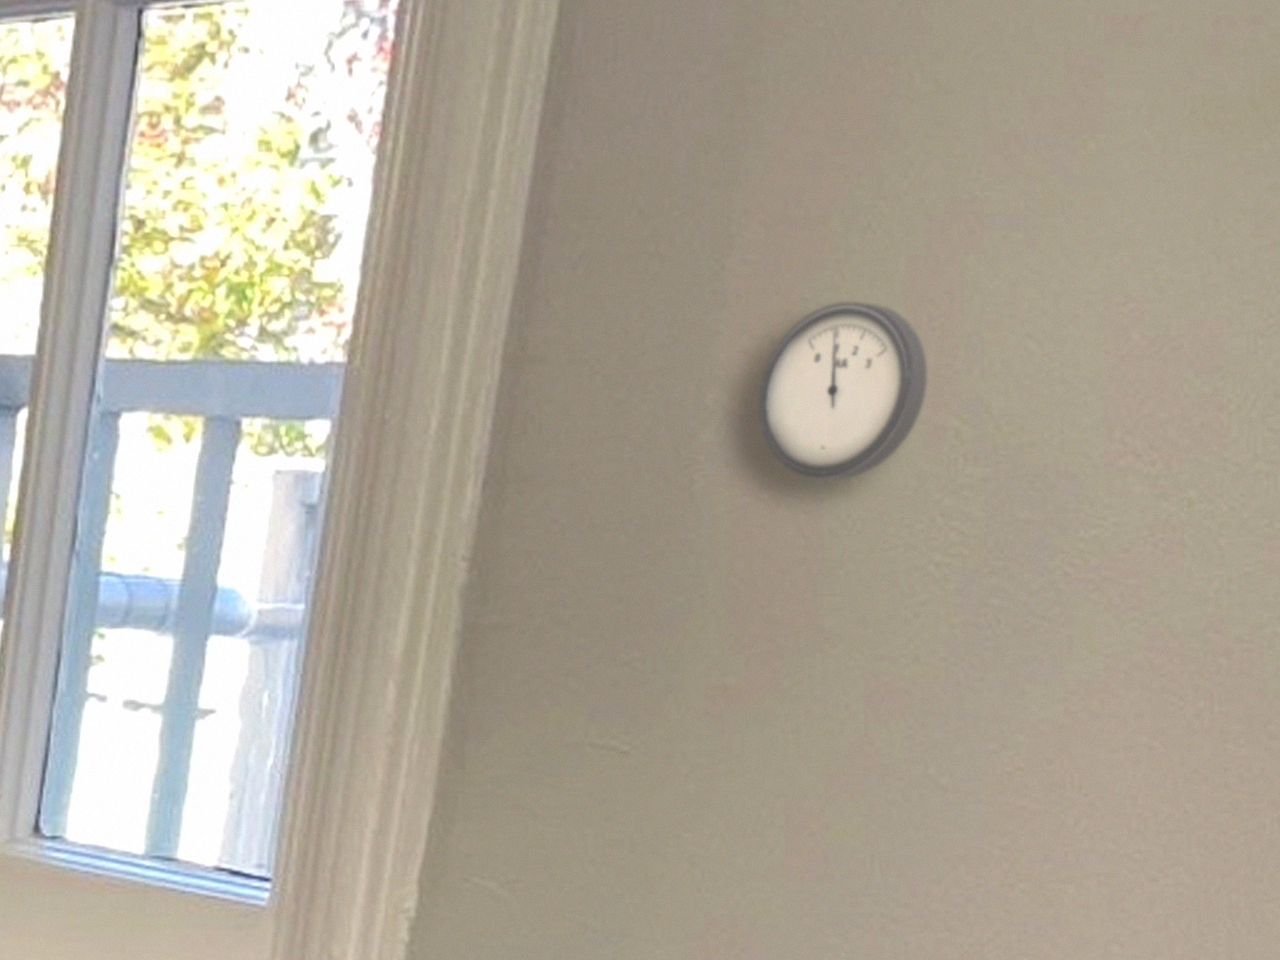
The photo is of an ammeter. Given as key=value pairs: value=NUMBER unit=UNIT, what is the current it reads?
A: value=1 unit=kA
